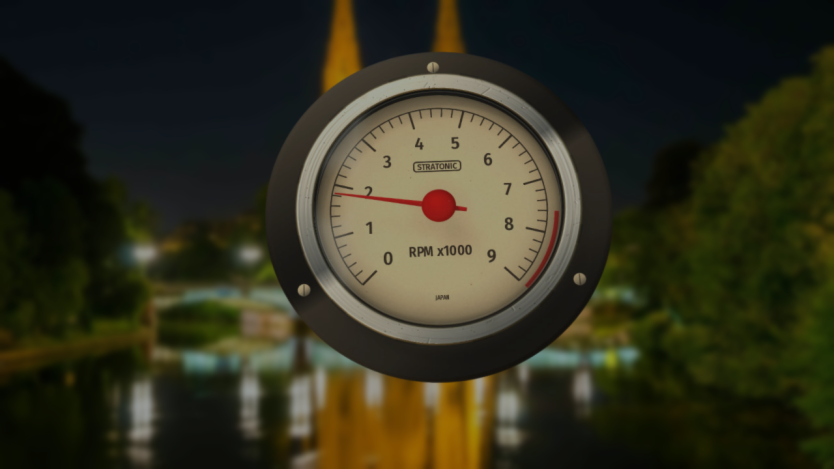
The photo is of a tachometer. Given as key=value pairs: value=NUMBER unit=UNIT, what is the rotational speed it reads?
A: value=1800 unit=rpm
